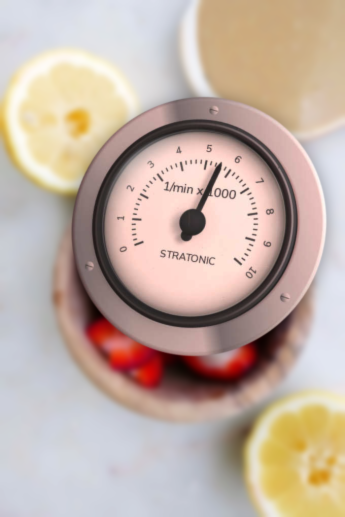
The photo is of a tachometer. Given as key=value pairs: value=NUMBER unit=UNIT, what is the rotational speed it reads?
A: value=5600 unit=rpm
